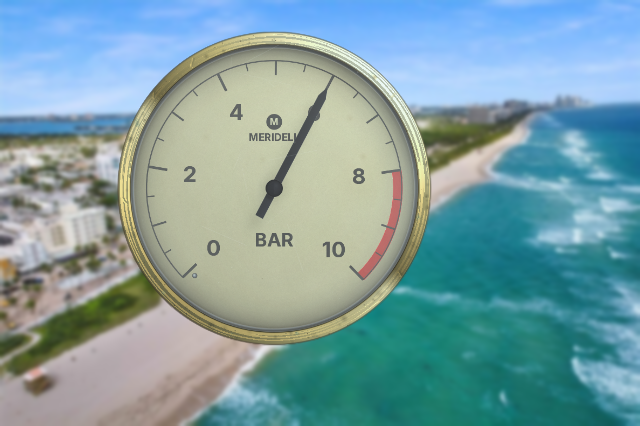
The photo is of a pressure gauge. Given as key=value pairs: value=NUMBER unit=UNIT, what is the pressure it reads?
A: value=6 unit=bar
